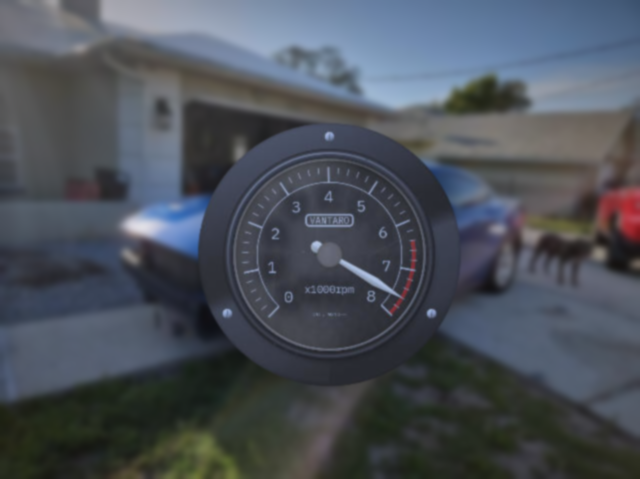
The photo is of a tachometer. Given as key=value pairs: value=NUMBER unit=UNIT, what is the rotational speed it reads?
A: value=7600 unit=rpm
